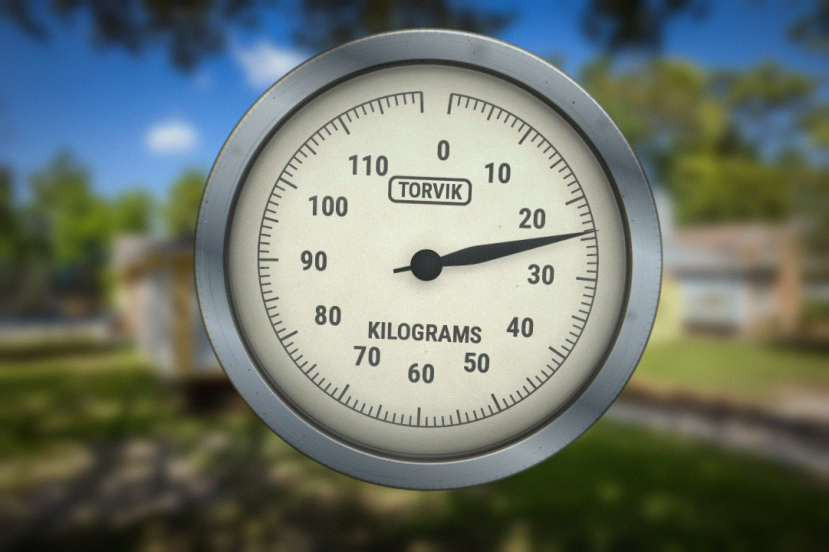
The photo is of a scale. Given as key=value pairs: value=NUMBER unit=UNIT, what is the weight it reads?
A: value=24 unit=kg
